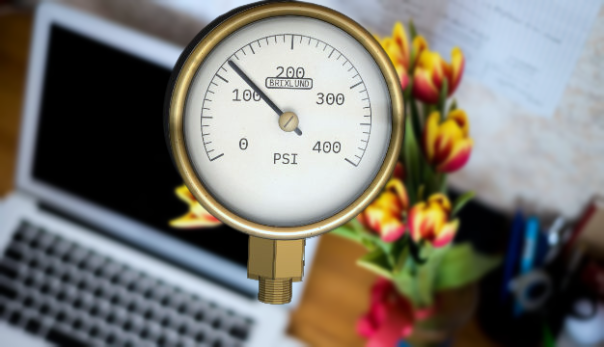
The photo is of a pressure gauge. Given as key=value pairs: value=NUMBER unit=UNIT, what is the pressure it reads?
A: value=120 unit=psi
